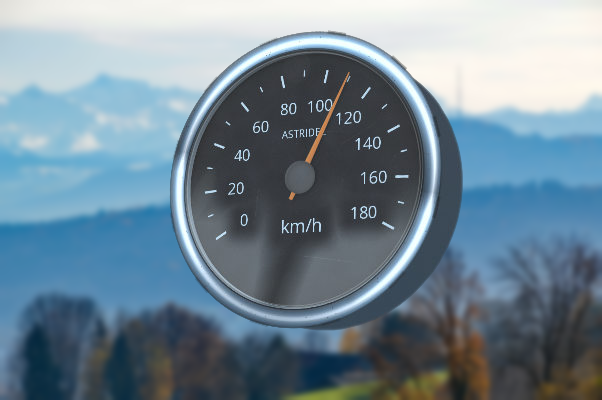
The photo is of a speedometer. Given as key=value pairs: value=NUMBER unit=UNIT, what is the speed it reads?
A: value=110 unit=km/h
